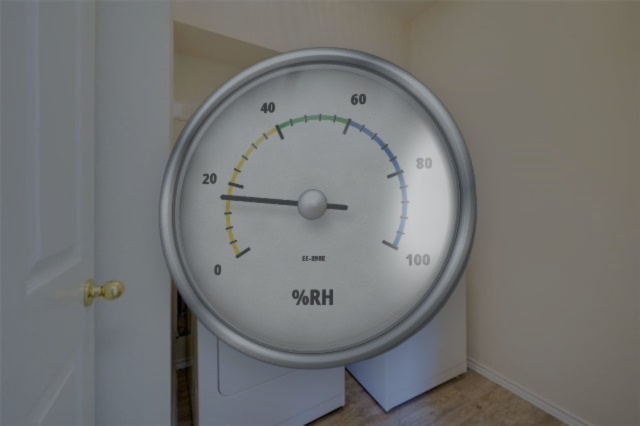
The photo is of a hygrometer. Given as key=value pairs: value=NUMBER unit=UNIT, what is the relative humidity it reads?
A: value=16 unit=%
